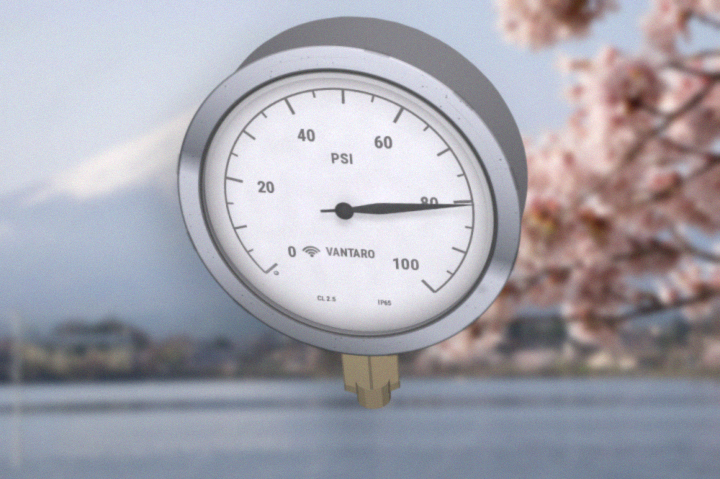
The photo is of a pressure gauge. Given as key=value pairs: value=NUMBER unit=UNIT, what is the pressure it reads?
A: value=80 unit=psi
